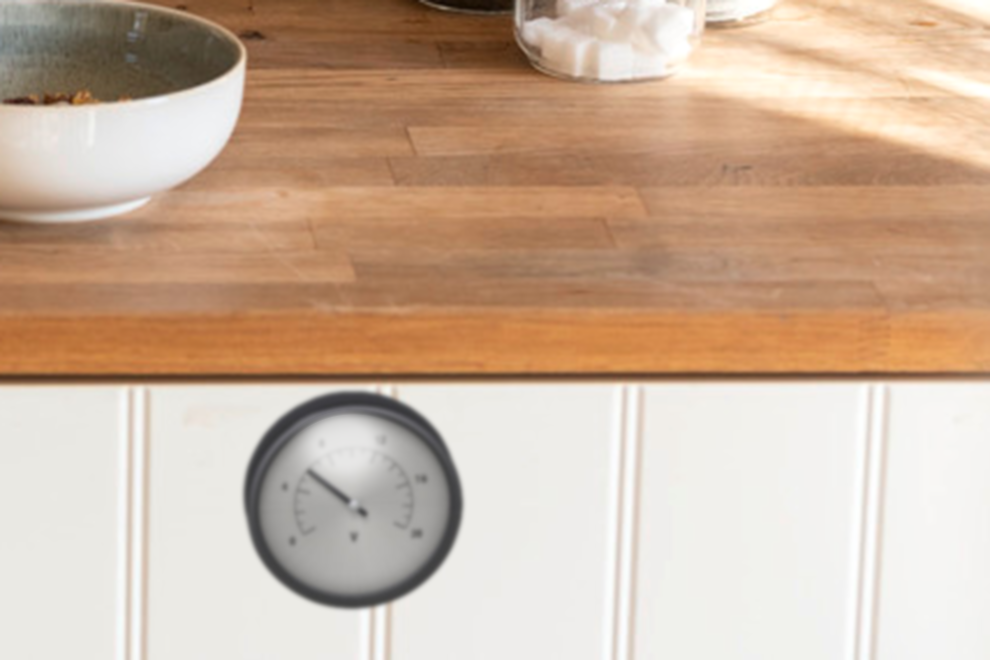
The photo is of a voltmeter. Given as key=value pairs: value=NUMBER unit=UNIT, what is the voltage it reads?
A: value=6 unit=V
